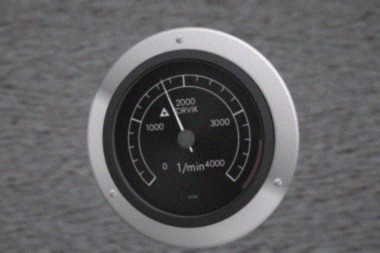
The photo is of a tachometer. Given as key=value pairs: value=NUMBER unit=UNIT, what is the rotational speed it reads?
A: value=1700 unit=rpm
